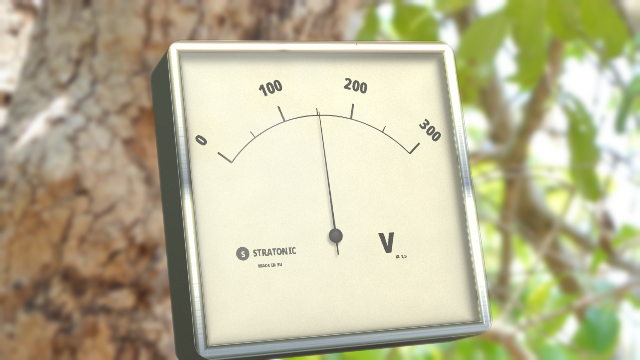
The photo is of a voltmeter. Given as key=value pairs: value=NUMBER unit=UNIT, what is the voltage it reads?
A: value=150 unit=V
